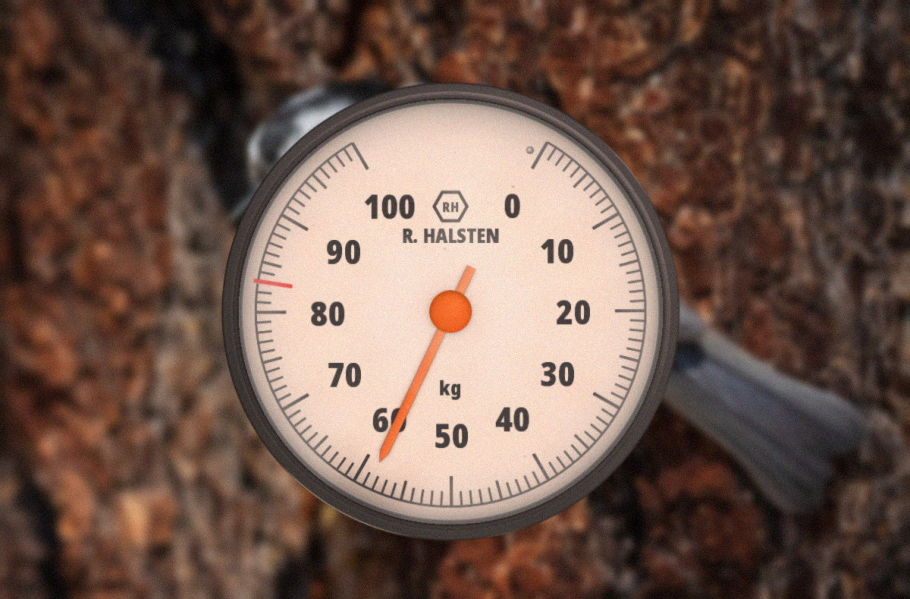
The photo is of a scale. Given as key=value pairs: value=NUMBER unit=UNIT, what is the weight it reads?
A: value=58.5 unit=kg
